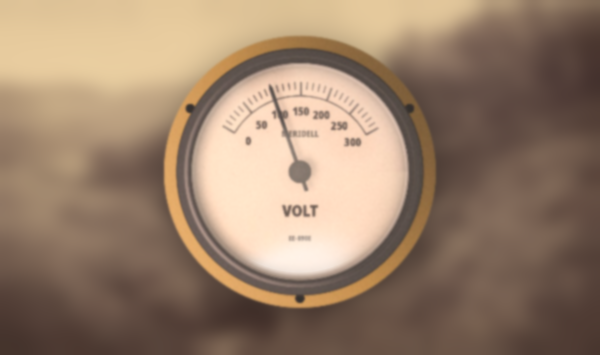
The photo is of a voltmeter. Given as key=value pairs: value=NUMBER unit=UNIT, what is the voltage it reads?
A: value=100 unit=V
